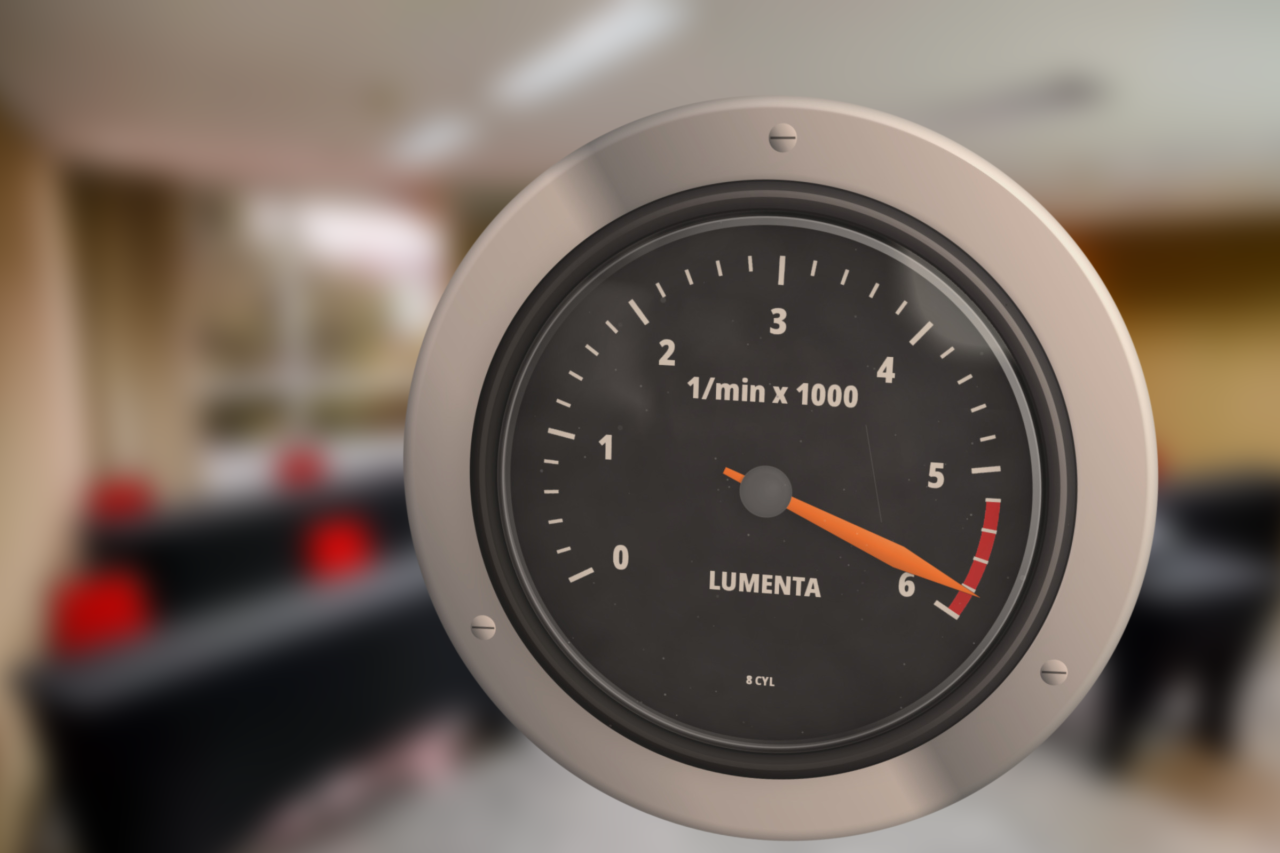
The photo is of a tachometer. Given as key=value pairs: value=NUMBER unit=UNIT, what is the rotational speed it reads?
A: value=5800 unit=rpm
